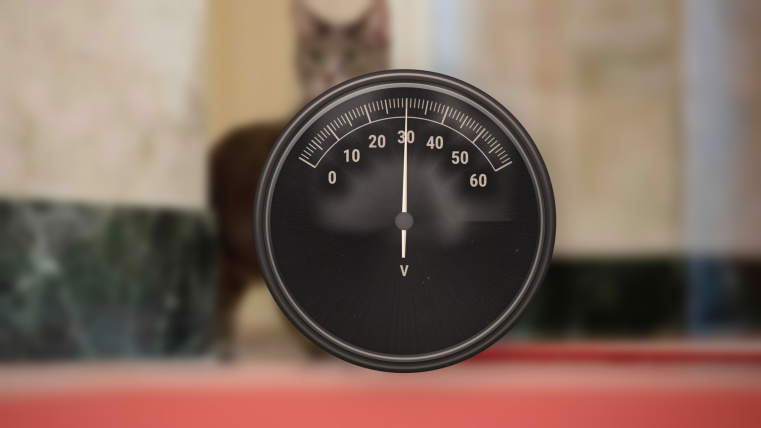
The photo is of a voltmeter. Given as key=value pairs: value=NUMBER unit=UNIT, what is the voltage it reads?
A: value=30 unit=V
